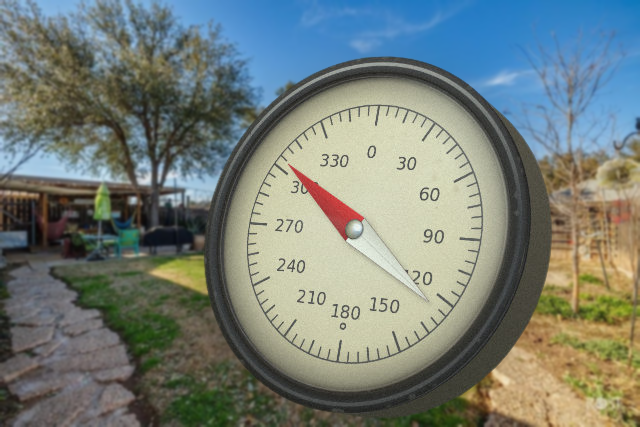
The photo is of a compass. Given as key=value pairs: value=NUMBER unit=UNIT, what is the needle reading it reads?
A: value=305 unit=°
